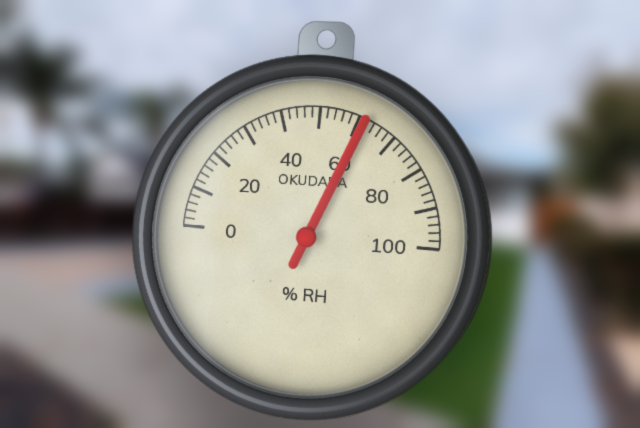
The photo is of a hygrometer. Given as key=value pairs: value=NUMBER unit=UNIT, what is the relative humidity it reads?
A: value=62 unit=%
